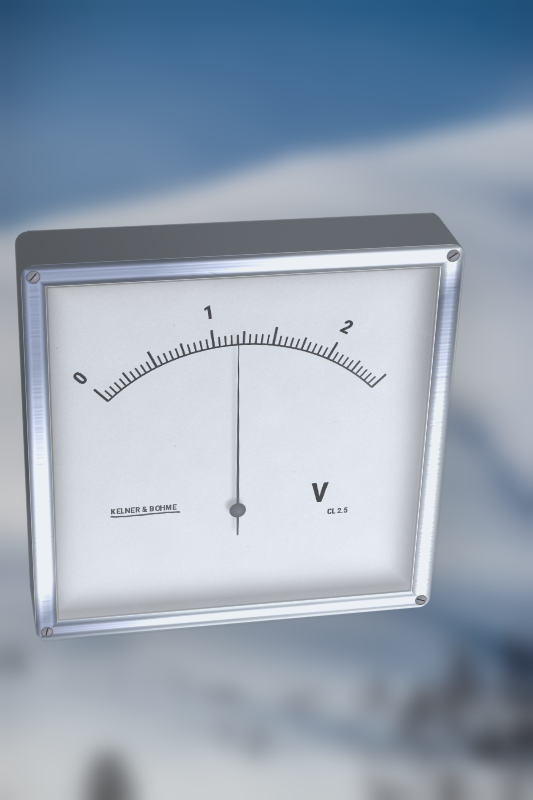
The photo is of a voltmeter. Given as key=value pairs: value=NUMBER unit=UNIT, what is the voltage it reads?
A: value=1.2 unit=V
